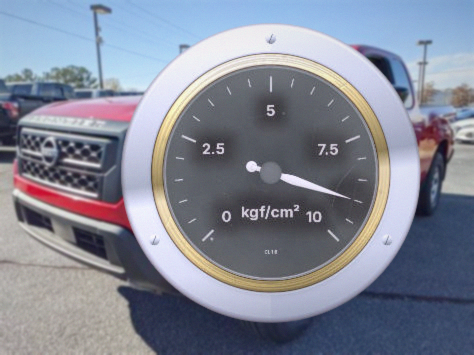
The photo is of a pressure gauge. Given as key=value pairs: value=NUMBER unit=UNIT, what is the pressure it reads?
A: value=9 unit=kg/cm²
